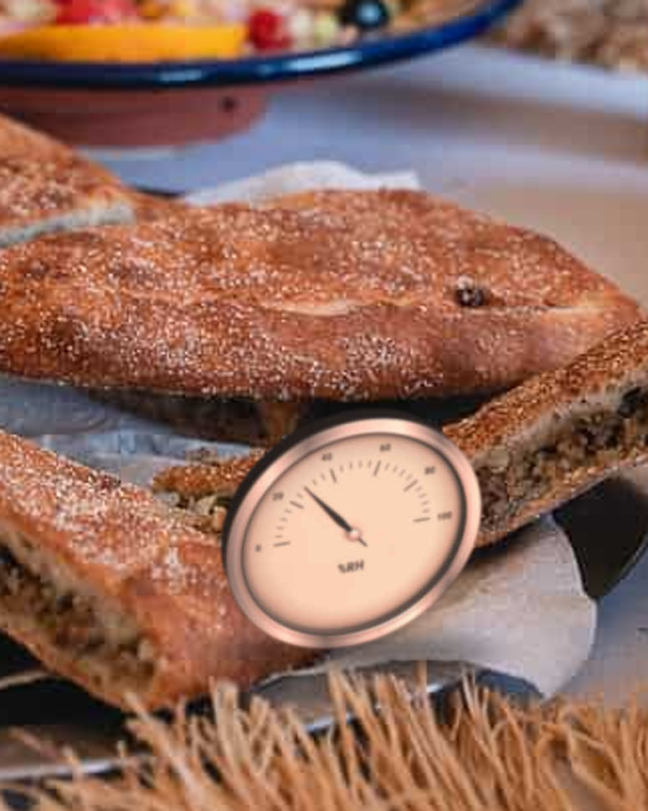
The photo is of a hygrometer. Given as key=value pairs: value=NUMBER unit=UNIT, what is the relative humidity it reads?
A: value=28 unit=%
